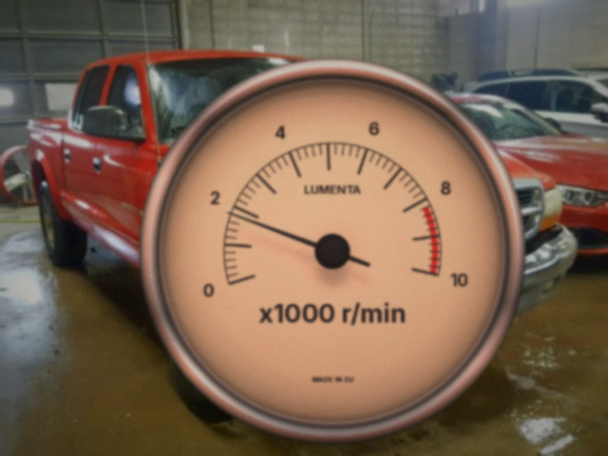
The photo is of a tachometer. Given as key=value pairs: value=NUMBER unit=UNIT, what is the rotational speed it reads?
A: value=1800 unit=rpm
